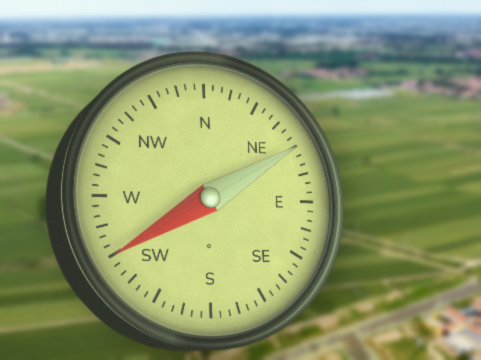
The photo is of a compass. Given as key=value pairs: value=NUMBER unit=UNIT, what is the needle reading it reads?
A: value=240 unit=°
